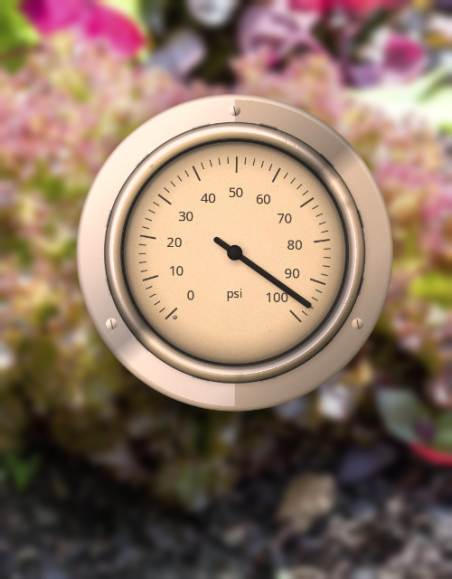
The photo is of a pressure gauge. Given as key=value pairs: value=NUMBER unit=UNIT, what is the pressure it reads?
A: value=96 unit=psi
